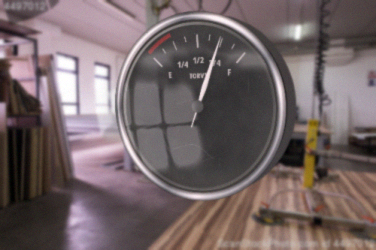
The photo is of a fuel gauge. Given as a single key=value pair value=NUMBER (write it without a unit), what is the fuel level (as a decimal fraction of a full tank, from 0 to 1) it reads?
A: value=0.75
